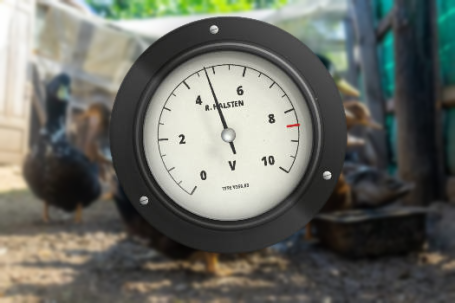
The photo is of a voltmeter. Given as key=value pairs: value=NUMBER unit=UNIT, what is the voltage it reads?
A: value=4.75 unit=V
